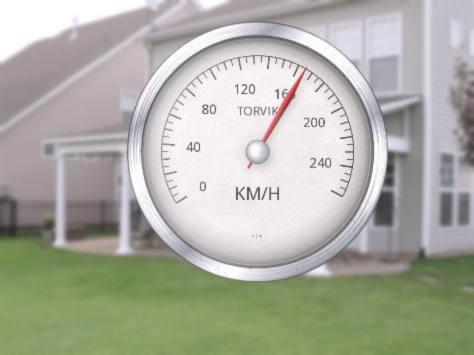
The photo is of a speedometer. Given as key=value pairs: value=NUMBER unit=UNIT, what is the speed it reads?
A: value=165 unit=km/h
